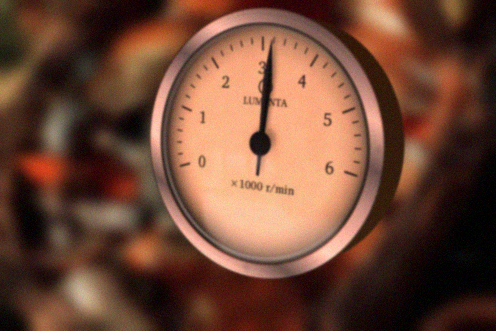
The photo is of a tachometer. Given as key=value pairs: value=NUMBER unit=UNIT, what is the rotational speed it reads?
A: value=3200 unit=rpm
